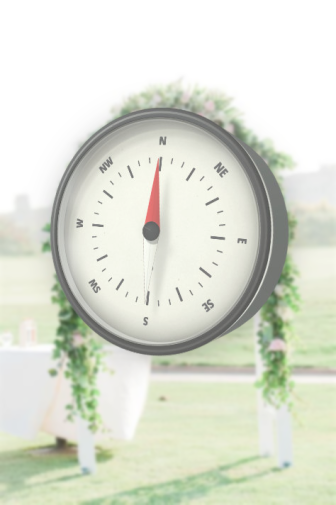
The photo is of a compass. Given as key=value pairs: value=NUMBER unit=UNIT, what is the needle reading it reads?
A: value=0 unit=°
